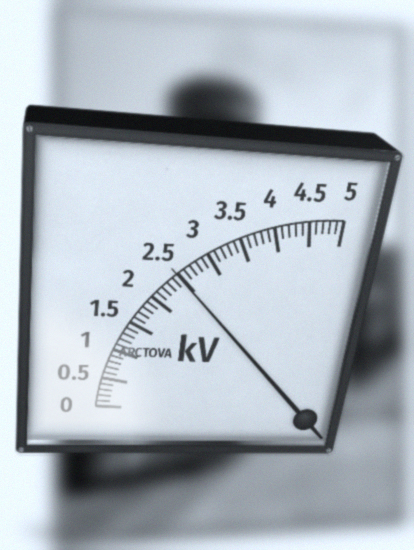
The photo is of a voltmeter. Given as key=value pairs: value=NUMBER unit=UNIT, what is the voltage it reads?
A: value=2.5 unit=kV
